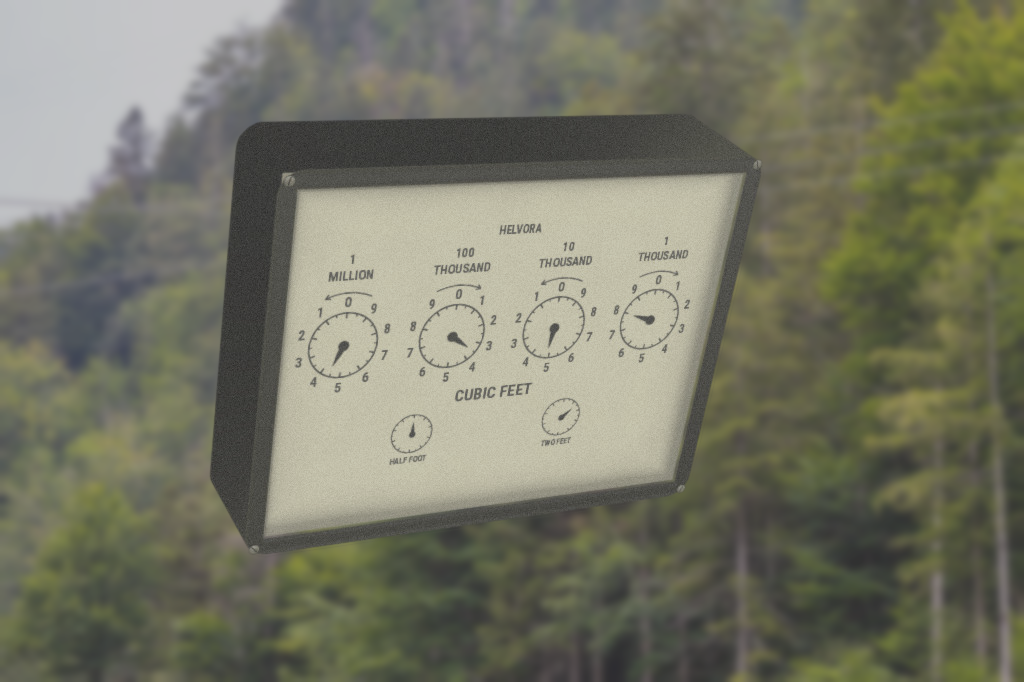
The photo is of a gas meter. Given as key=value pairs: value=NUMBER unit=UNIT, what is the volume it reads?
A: value=434800 unit=ft³
